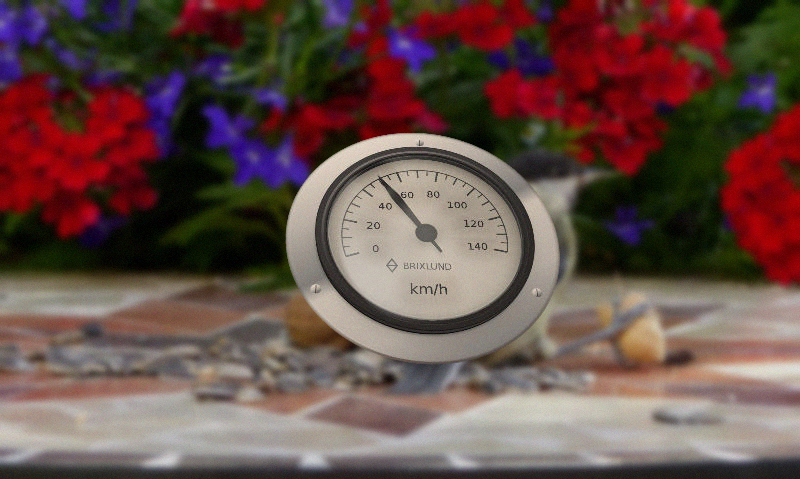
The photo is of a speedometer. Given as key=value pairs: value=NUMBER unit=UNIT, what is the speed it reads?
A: value=50 unit=km/h
